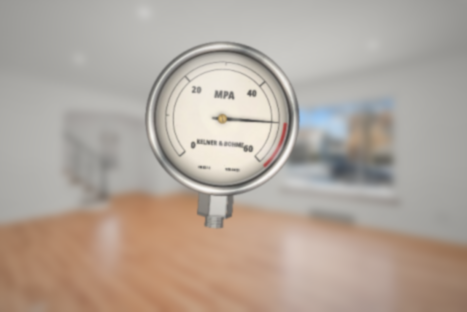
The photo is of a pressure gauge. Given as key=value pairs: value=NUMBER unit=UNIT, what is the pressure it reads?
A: value=50 unit=MPa
